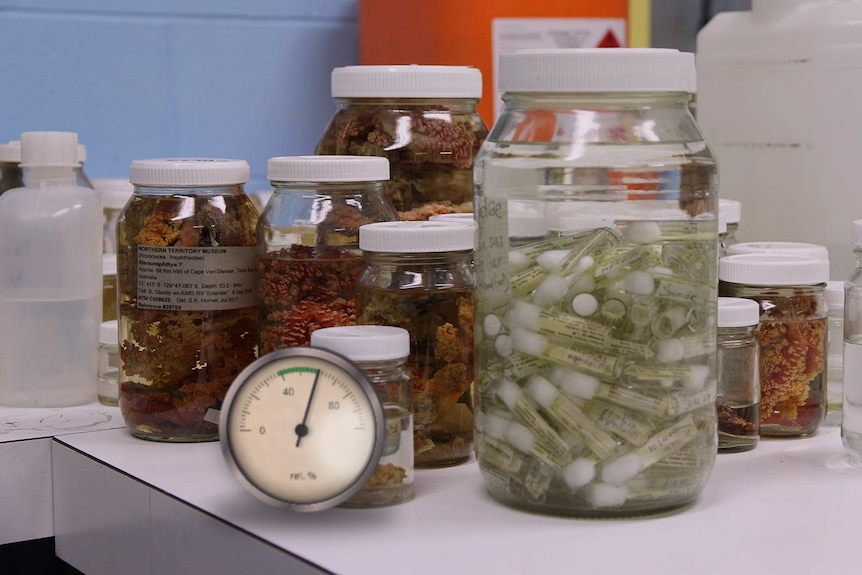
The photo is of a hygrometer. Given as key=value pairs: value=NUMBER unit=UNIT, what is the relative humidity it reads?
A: value=60 unit=%
